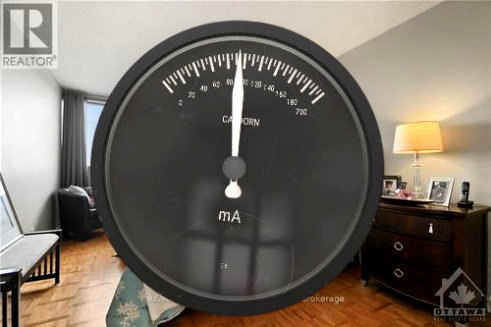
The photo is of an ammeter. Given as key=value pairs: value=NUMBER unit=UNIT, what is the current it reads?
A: value=95 unit=mA
